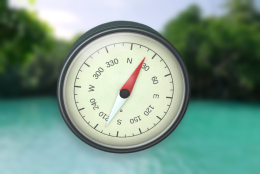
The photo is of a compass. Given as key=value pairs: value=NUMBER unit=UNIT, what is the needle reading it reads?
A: value=20 unit=°
